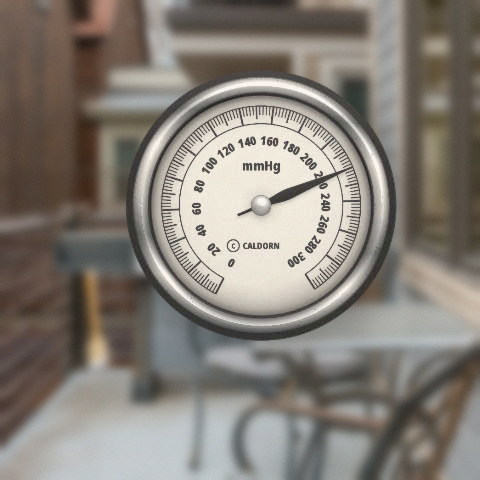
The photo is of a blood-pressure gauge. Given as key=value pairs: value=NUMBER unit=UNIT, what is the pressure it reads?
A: value=220 unit=mmHg
